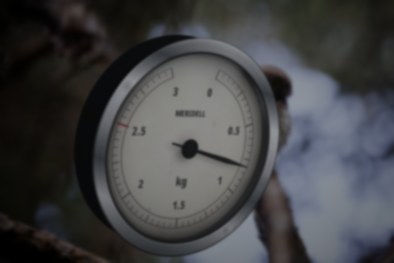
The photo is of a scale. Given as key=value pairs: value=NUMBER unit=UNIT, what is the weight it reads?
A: value=0.8 unit=kg
